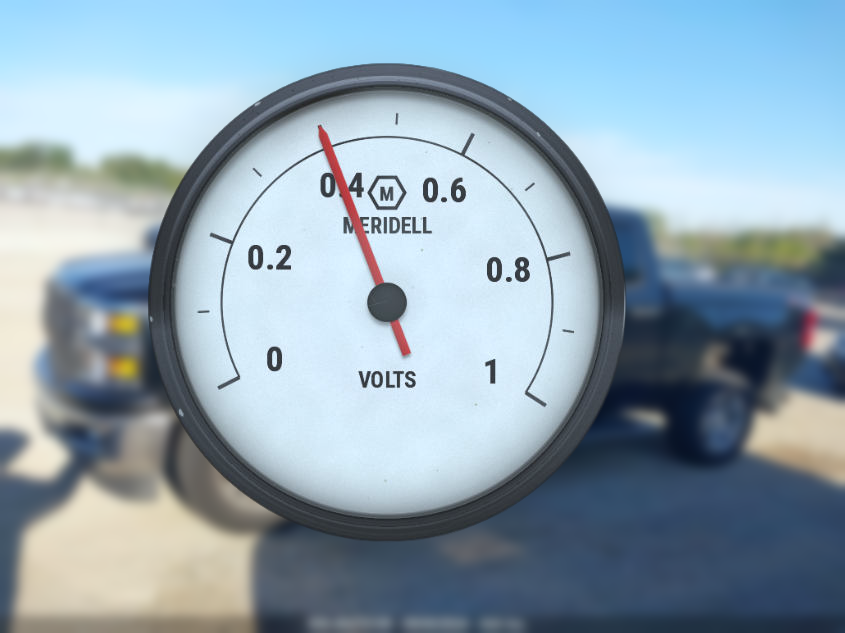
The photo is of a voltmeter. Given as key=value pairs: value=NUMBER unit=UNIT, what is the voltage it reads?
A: value=0.4 unit=V
